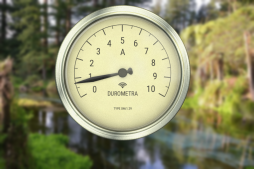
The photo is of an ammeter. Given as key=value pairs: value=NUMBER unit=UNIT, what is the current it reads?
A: value=0.75 unit=A
